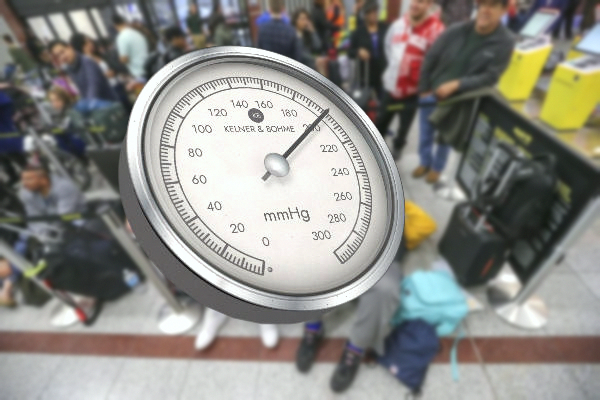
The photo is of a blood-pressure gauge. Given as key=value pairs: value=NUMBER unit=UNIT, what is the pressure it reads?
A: value=200 unit=mmHg
